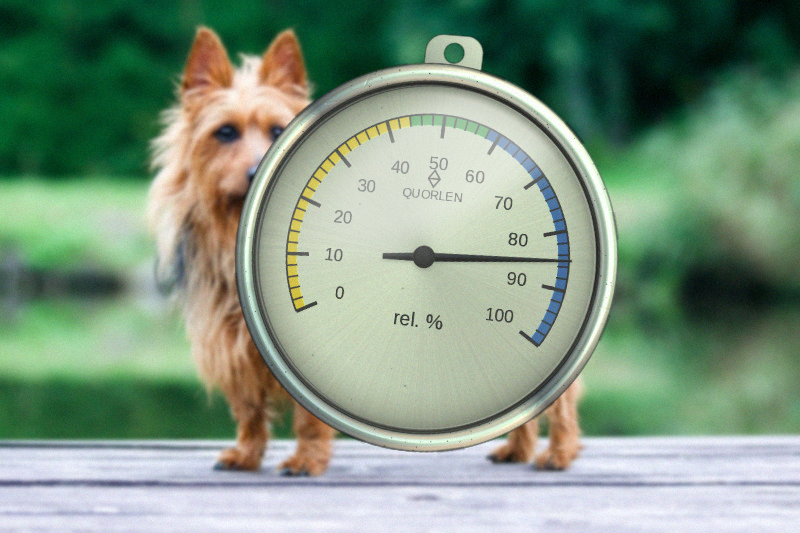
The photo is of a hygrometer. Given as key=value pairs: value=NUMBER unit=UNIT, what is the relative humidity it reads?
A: value=85 unit=%
